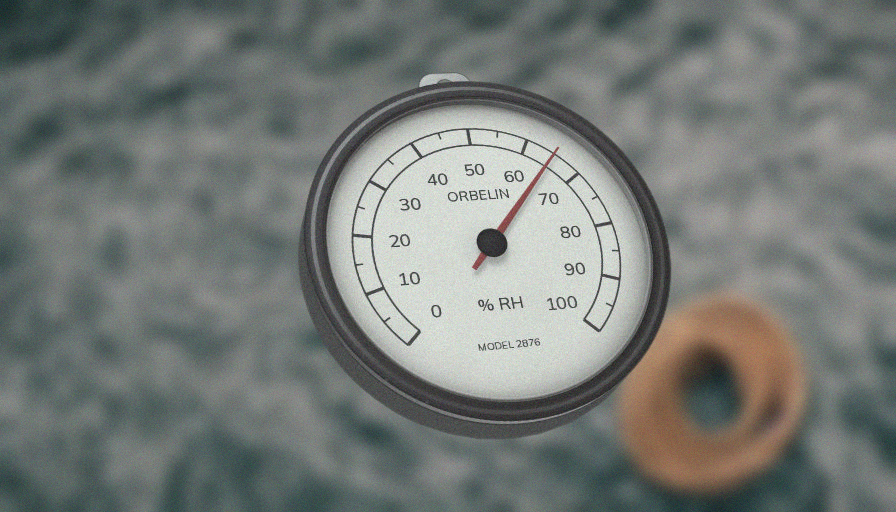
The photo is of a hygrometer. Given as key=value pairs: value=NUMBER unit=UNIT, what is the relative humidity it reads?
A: value=65 unit=%
